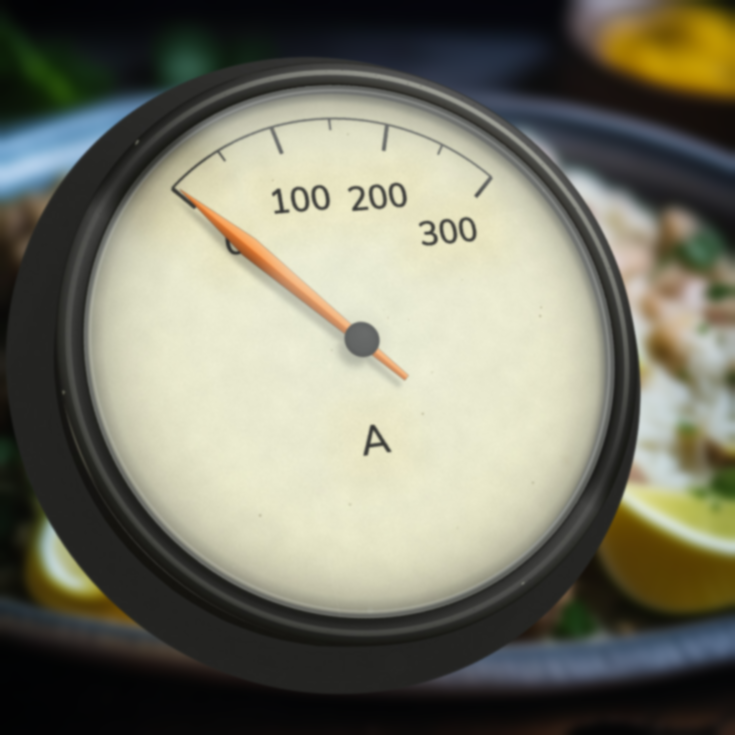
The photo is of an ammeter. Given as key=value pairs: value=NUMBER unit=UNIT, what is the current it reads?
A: value=0 unit=A
